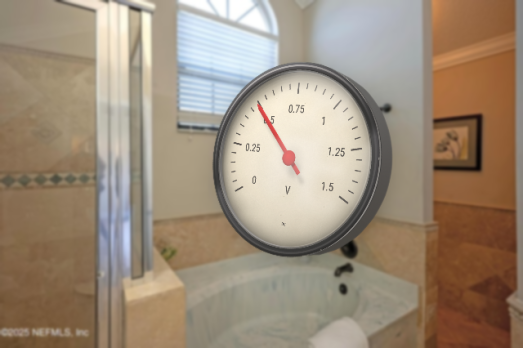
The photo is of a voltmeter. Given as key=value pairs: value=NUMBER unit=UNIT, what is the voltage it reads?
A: value=0.5 unit=V
